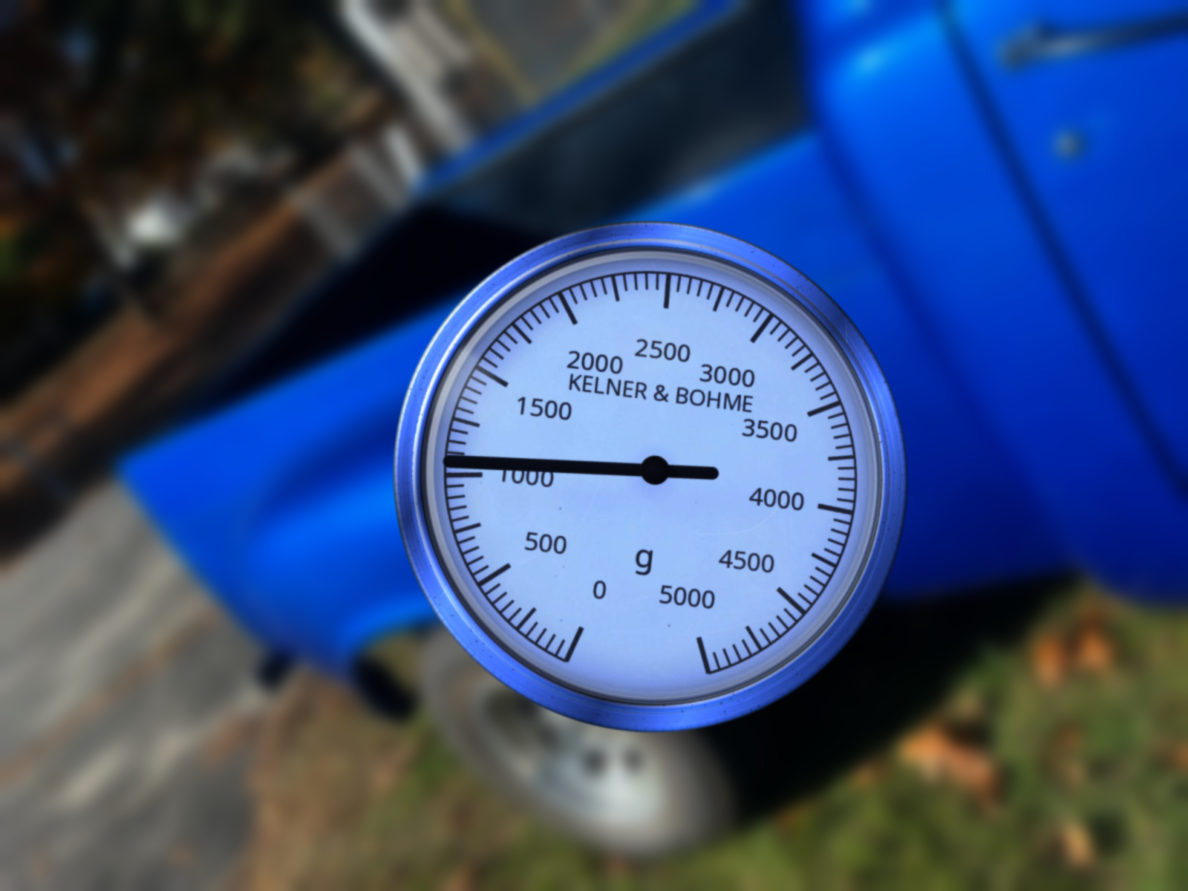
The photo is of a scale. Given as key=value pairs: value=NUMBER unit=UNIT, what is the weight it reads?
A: value=1050 unit=g
